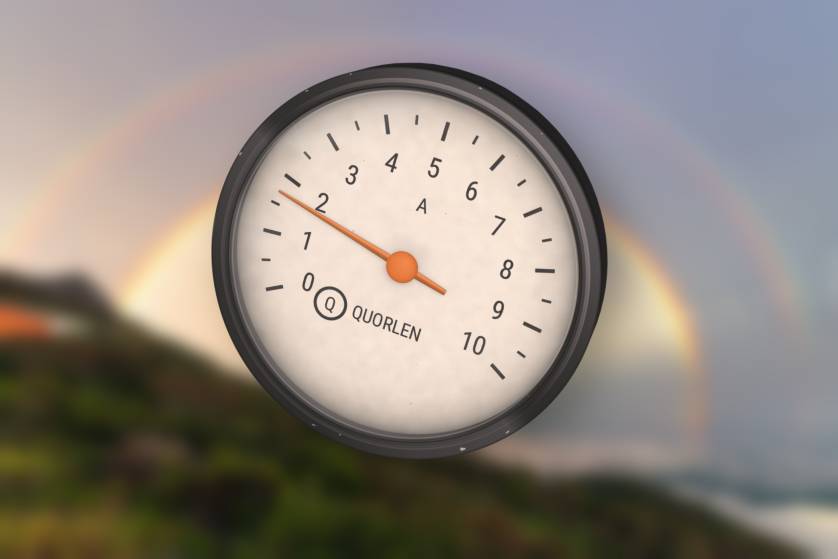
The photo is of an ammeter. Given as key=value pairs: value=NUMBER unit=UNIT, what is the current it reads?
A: value=1.75 unit=A
